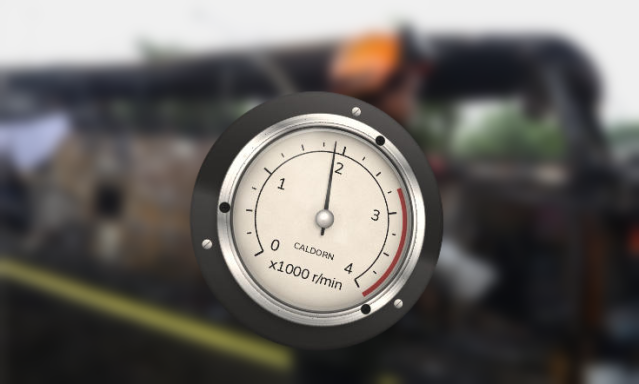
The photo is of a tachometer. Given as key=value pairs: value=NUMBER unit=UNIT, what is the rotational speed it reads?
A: value=1875 unit=rpm
